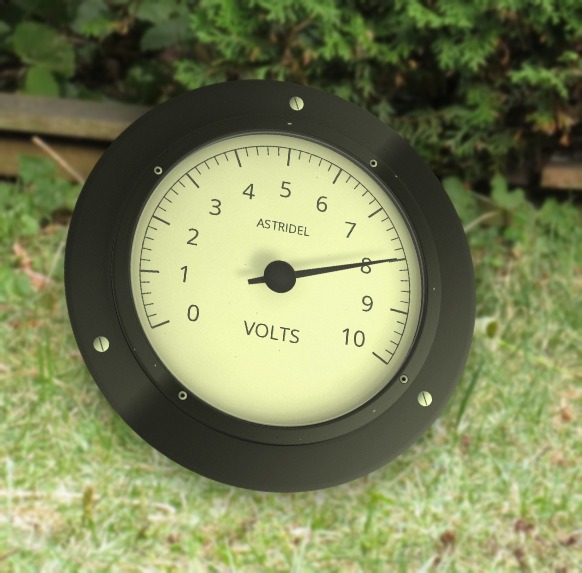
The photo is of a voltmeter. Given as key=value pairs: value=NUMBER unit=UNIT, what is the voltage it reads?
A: value=8 unit=V
